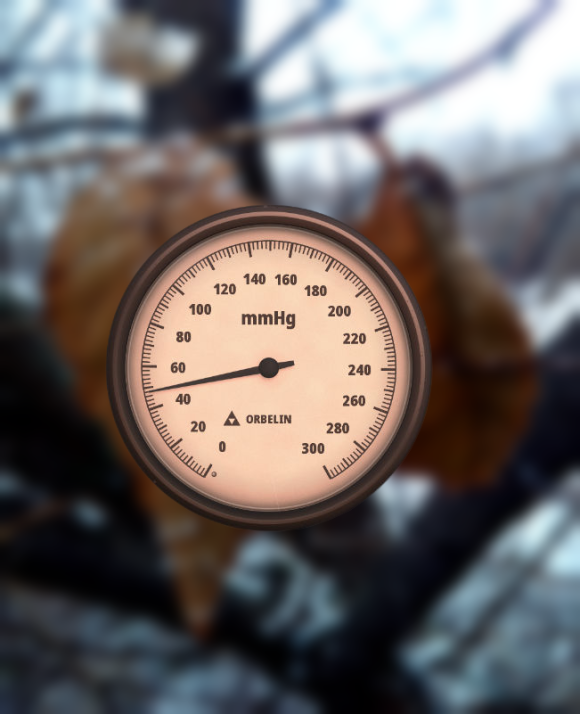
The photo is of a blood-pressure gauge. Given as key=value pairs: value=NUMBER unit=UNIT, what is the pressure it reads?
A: value=48 unit=mmHg
